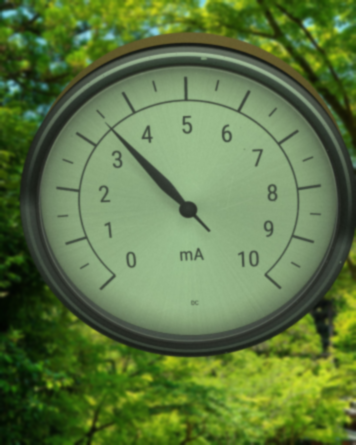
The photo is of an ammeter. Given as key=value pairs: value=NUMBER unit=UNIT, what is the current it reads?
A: value=3.5 unit=mA
